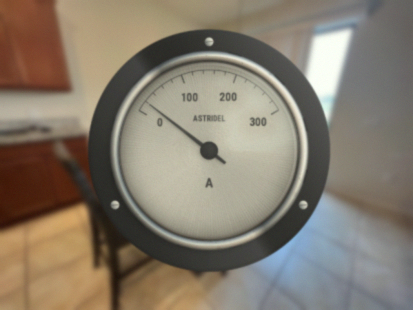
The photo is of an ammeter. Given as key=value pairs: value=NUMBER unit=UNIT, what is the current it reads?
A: value=20 unit=A
